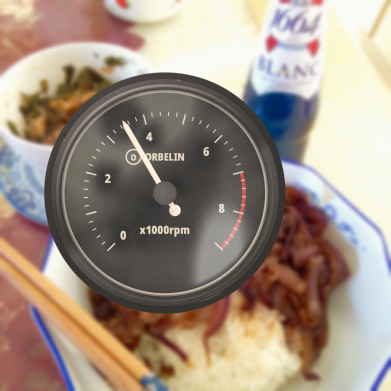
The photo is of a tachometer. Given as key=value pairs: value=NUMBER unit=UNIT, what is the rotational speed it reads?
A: value=3500 unit=rpm
